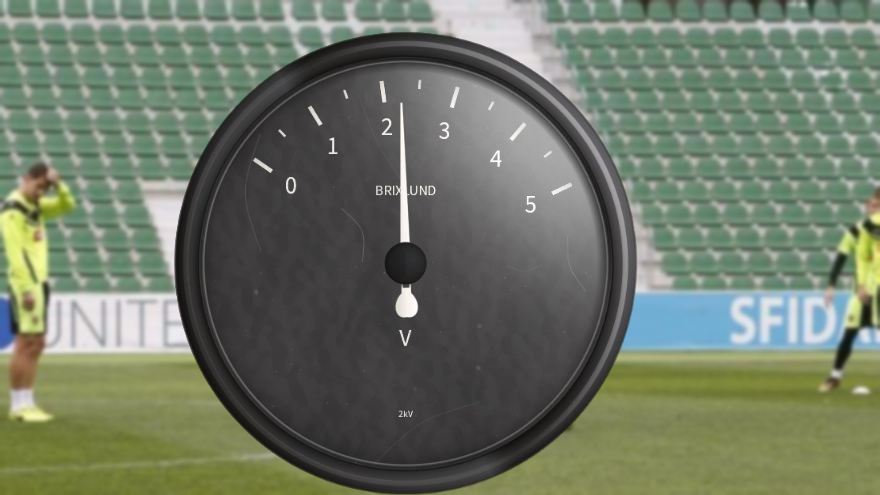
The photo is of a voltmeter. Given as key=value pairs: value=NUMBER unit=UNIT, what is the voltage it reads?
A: value=2.25 unit=V
